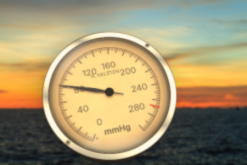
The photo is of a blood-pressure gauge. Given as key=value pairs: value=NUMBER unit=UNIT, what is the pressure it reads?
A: value=80 unit=mmHg
